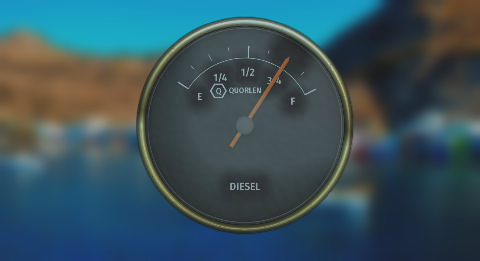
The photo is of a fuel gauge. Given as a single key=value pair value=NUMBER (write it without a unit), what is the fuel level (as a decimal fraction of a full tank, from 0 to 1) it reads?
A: value=0.75
